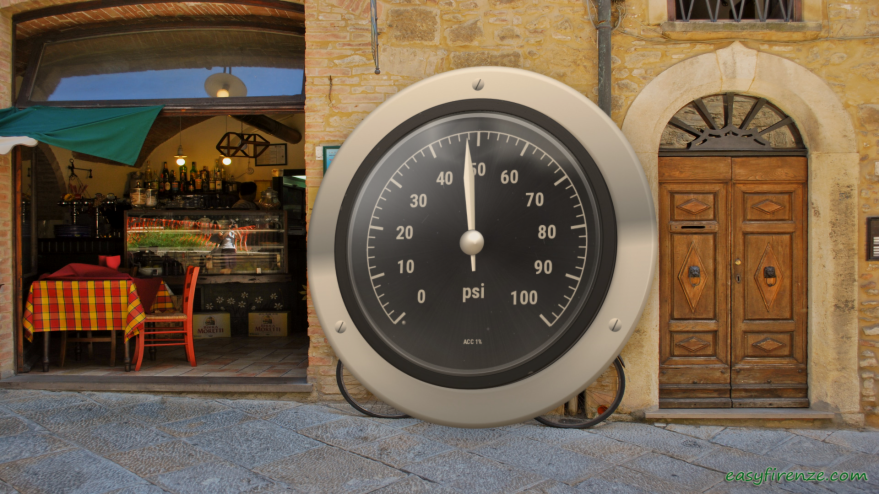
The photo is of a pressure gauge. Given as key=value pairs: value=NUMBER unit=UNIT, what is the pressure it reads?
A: value=48 unit=psi
